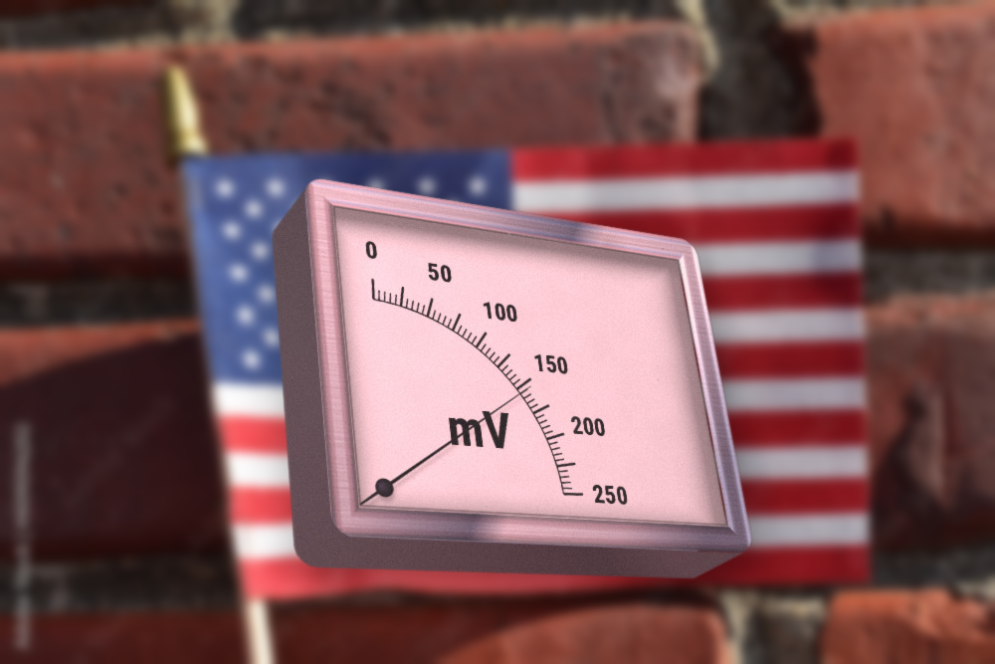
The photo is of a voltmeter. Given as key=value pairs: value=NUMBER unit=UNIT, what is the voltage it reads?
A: value=155 unit=mV
